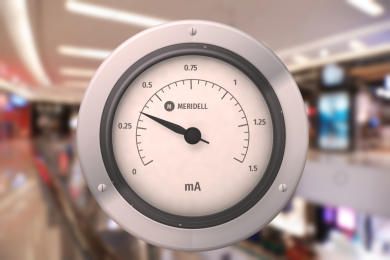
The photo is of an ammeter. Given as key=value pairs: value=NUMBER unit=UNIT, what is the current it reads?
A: value=0.35 unit=mA
